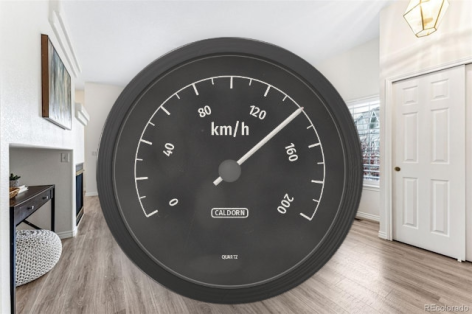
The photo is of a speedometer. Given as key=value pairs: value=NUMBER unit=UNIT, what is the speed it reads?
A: value=140 unit=km/h
